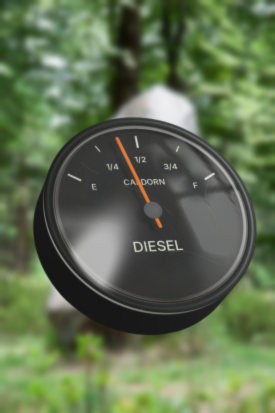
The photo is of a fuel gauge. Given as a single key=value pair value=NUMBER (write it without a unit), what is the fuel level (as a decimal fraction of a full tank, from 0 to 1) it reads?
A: value=0.375
